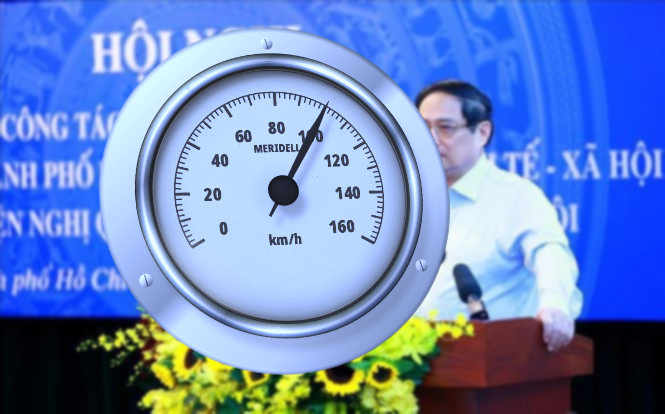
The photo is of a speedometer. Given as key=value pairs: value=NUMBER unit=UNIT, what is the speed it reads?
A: value=100 unit=km/h
